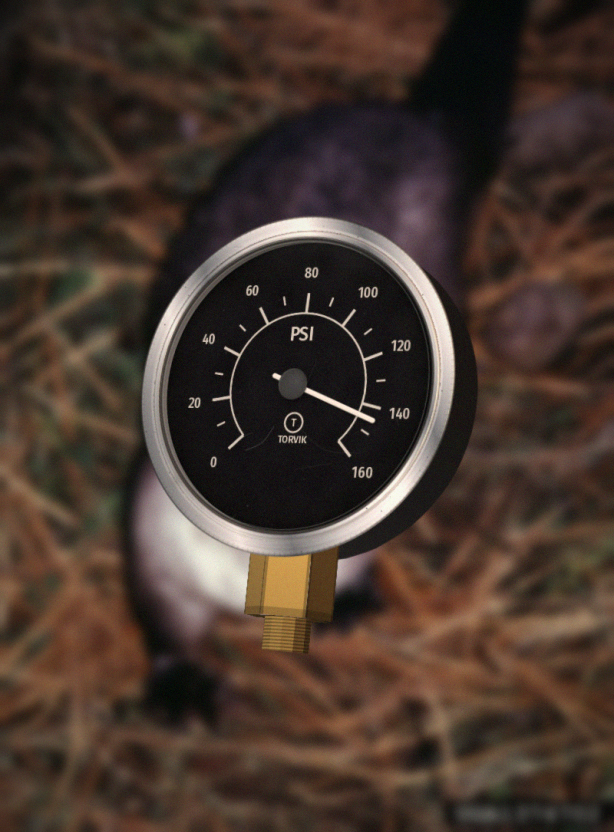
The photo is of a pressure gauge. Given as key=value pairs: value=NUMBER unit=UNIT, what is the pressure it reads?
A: value=145 unit=psi
